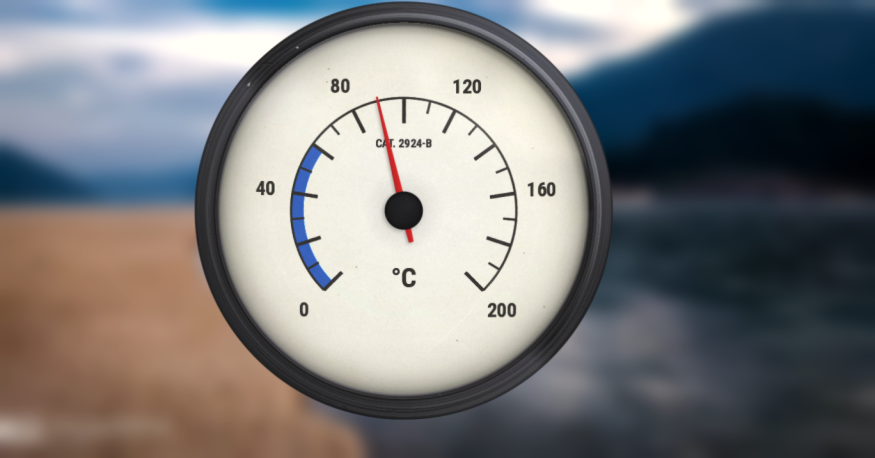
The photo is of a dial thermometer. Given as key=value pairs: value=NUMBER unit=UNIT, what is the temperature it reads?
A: value=90 unit=°C
